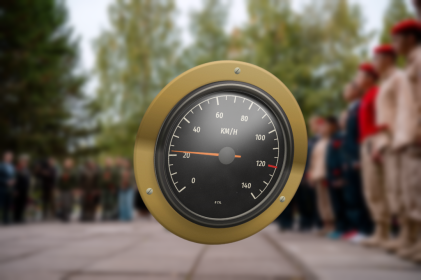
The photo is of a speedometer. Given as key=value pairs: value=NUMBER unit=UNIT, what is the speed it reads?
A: value=22.5 unit=km/h
